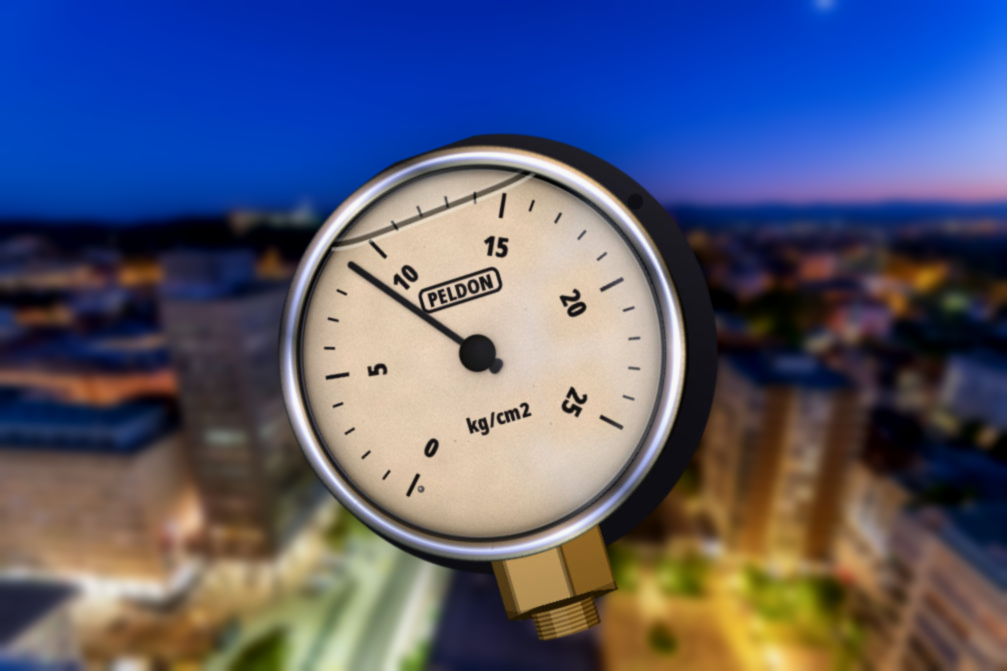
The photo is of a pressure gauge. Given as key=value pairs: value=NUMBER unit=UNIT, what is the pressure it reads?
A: value=9 unit=kg/cm²
